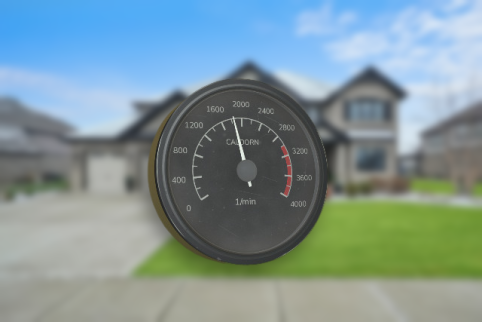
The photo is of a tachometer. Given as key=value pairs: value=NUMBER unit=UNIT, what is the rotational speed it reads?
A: value=1800 unit=rpm
